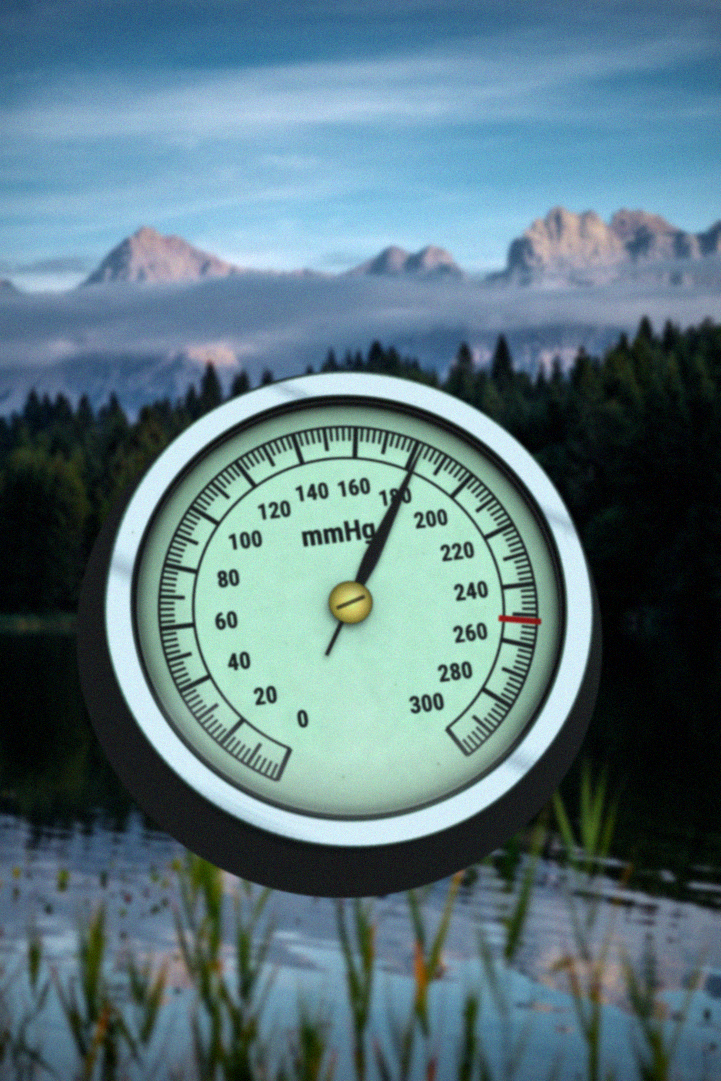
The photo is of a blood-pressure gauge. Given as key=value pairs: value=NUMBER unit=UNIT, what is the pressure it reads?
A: value=182 unit=mmHg
